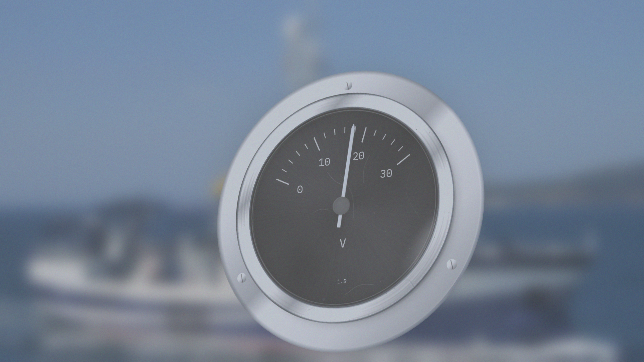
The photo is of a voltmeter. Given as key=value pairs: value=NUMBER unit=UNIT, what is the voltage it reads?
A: value=18 unit=V
